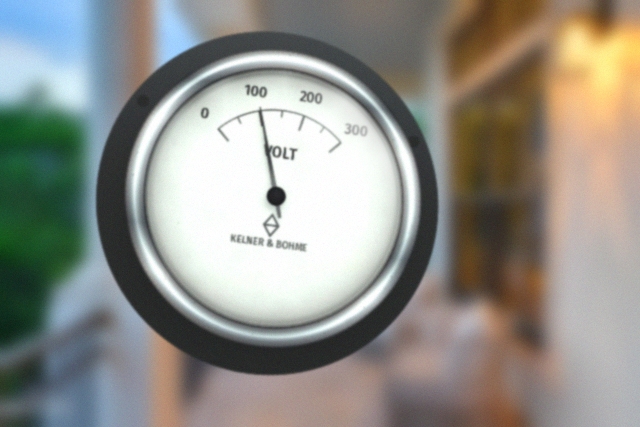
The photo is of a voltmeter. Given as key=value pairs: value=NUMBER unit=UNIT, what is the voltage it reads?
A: value=100 unit=V
